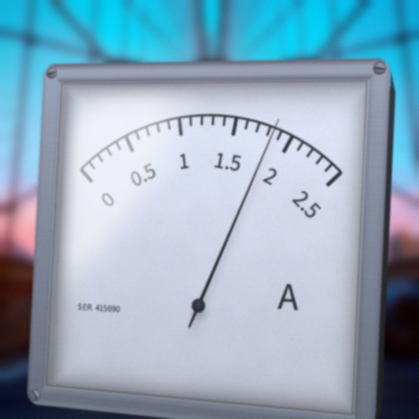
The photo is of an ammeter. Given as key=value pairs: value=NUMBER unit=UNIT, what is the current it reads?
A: value=1.85 unit=A
